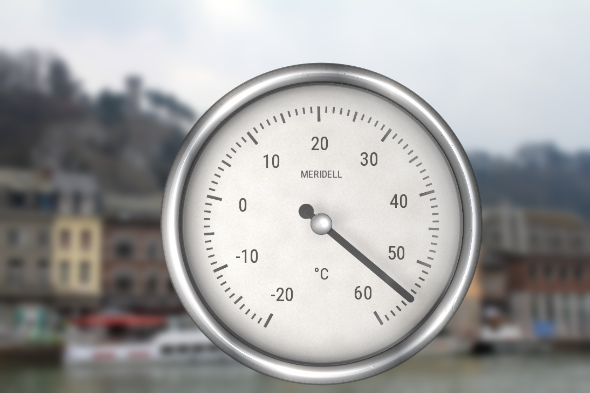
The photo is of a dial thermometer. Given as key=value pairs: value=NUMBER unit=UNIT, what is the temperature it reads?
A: value=55 unit=°C
